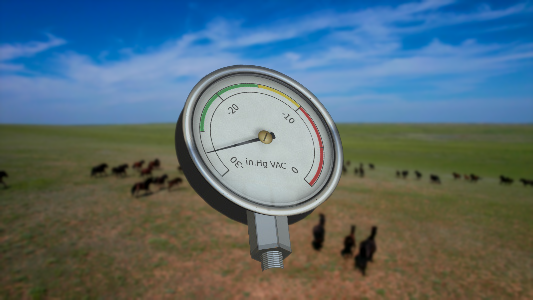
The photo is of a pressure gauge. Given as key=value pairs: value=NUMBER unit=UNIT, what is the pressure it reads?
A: value=-27.5 unit=inHg
